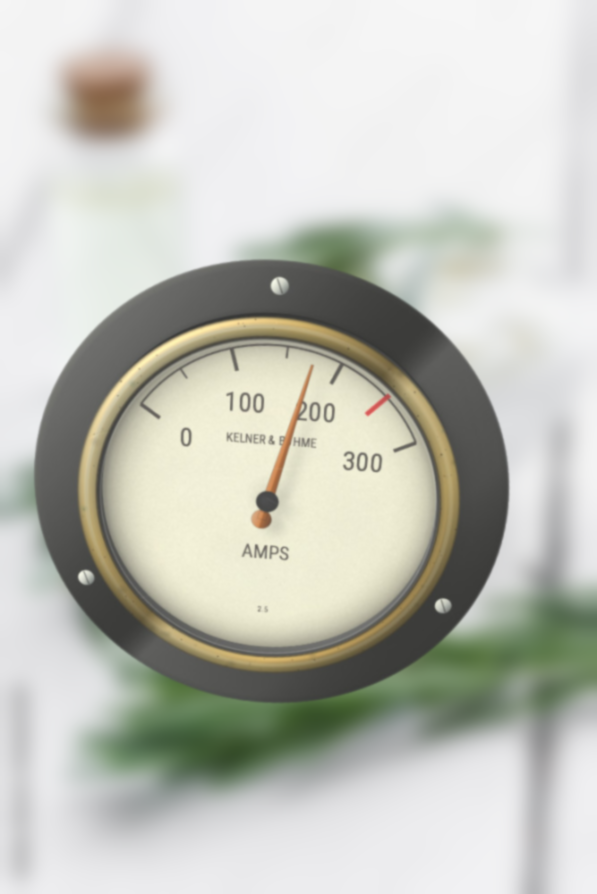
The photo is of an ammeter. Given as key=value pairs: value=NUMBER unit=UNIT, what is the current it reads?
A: value=175 unit=A
